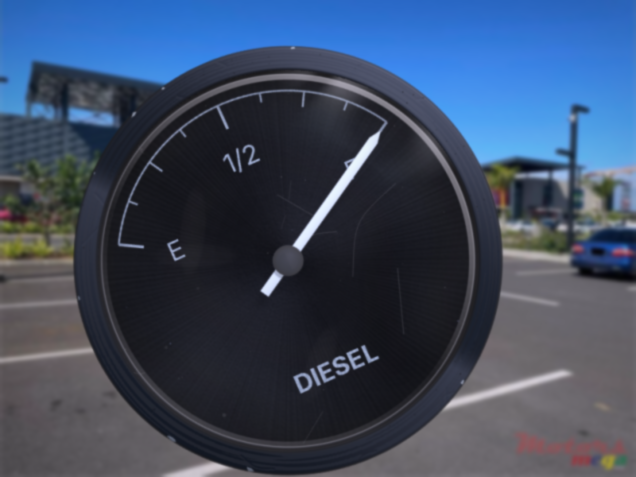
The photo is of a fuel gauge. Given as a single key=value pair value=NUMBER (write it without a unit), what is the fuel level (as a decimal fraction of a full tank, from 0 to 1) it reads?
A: value=1
